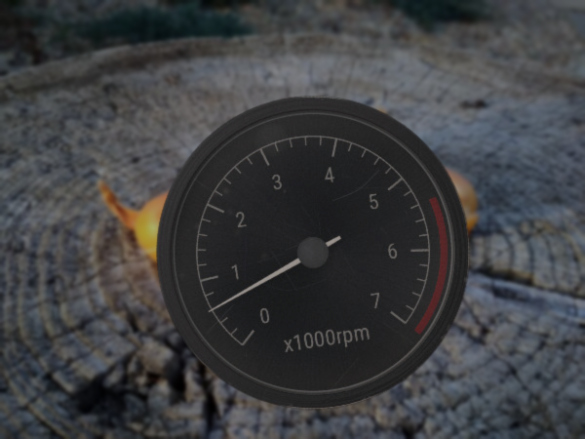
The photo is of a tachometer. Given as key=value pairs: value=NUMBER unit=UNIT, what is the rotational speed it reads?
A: value=600 unit=rpm
